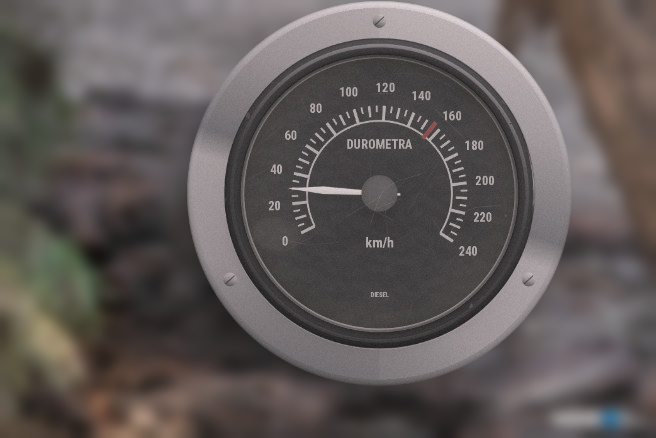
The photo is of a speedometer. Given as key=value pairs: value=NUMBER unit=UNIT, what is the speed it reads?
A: value=30 unit=km/h
